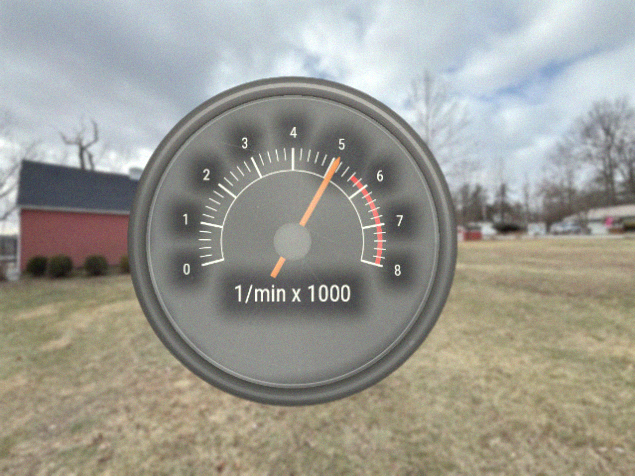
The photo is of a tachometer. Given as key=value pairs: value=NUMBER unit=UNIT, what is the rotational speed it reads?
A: value=5100 unit=rpm
